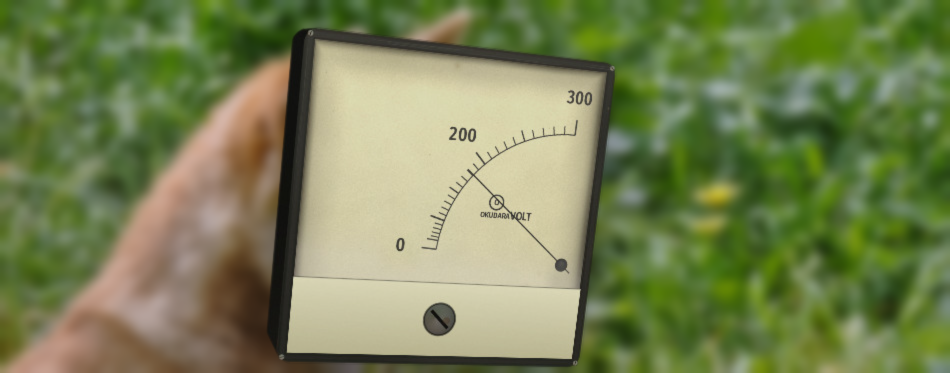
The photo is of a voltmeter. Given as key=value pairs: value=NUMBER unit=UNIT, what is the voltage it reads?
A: value=180 unit=V
